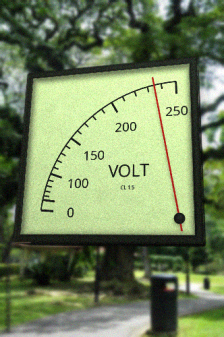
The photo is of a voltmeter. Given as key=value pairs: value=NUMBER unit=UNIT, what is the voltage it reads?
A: value=235 unit=V
